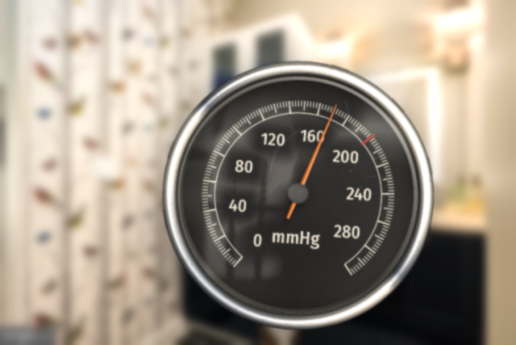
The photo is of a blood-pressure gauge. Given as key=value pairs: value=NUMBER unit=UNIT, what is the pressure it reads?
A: value=170 unit=mmHg
